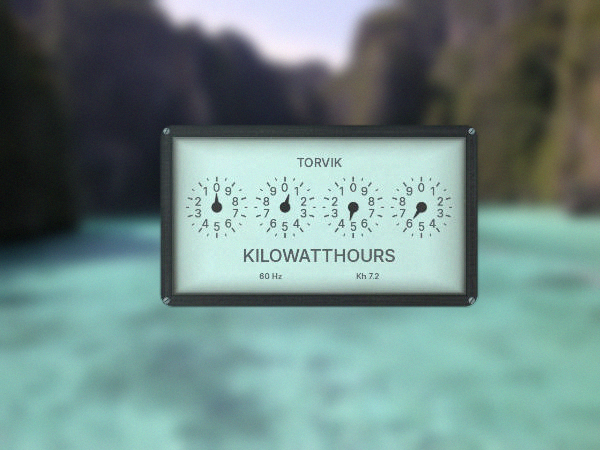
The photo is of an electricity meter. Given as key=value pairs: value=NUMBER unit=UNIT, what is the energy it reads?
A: value=46 unit=kWh
